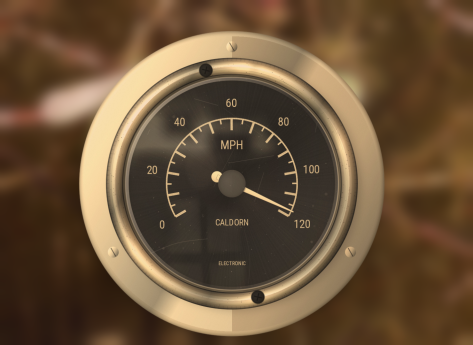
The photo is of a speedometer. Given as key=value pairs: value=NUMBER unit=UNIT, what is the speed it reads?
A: value=117.5 unit=mph
